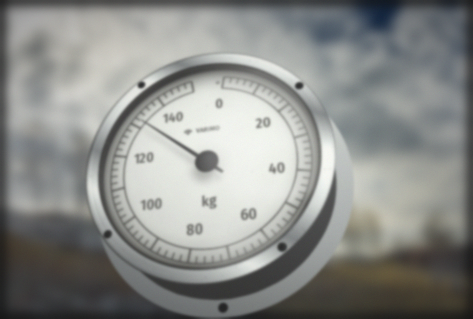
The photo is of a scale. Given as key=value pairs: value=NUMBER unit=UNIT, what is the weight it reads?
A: value=132 unit=kg
